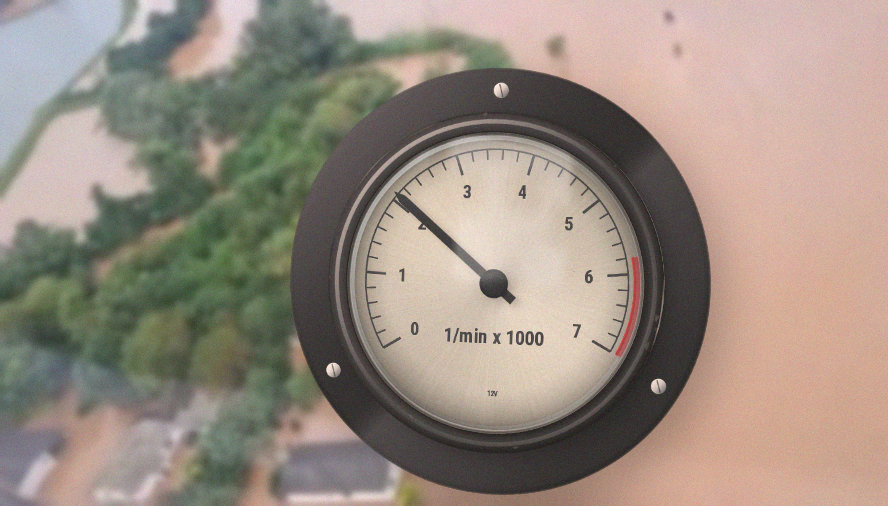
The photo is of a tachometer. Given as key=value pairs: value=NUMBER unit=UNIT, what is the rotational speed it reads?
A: value=2100 unit=rpm
